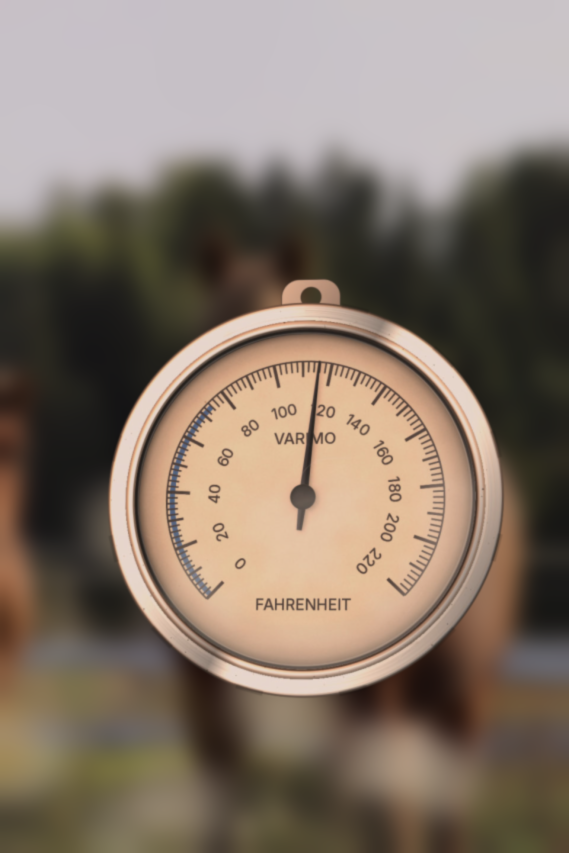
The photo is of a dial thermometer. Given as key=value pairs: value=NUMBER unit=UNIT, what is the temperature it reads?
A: value=116 unit=°F
